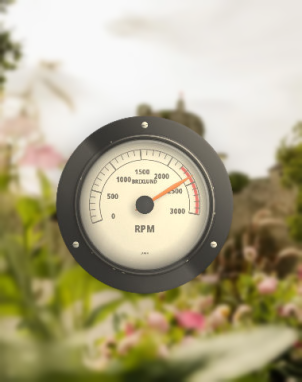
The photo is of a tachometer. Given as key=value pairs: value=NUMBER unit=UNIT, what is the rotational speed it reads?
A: value=2400 unit=rpm
